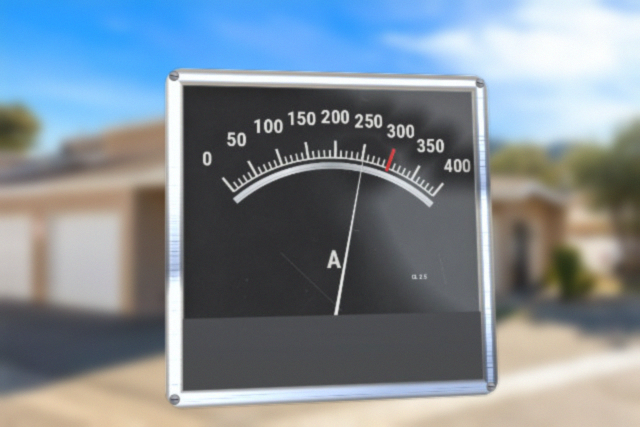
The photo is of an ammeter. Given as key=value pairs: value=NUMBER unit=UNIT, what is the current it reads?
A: value=250 unit=A
